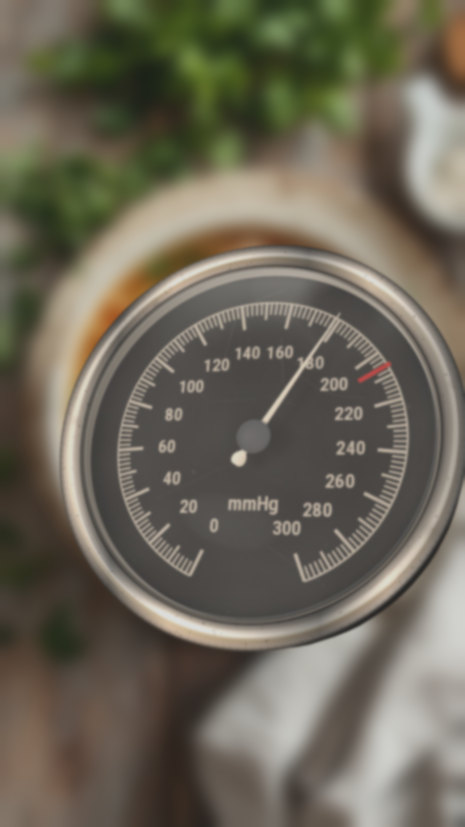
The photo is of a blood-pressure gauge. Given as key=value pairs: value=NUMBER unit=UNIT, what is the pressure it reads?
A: value=180 unit=mmHg
